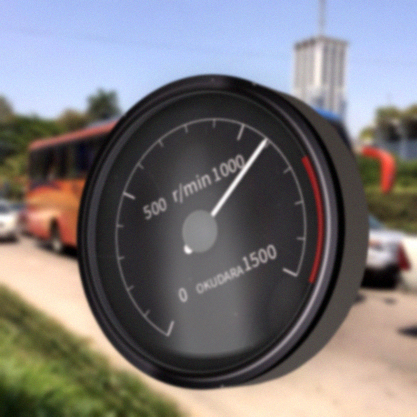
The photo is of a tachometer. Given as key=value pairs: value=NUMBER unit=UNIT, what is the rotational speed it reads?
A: value=1100 unit=rpm
